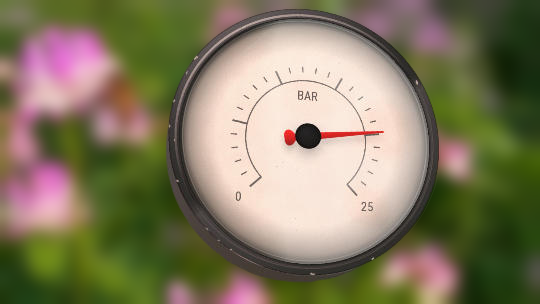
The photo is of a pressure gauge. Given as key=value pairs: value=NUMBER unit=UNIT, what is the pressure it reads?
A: value=20 unit=bar
